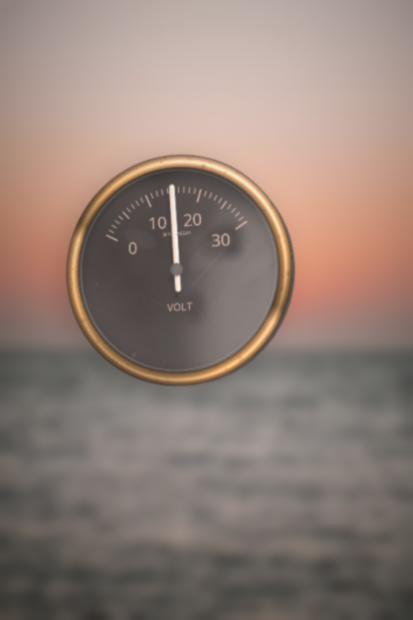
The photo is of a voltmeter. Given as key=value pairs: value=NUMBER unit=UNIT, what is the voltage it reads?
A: value=15 unit=V
